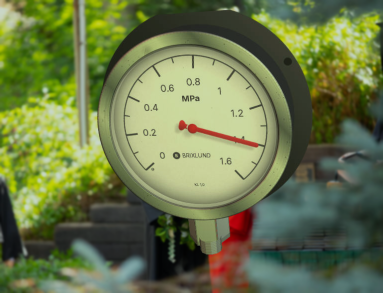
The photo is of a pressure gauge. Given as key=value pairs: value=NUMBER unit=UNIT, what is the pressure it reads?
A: value=1.4 unit=MPa
